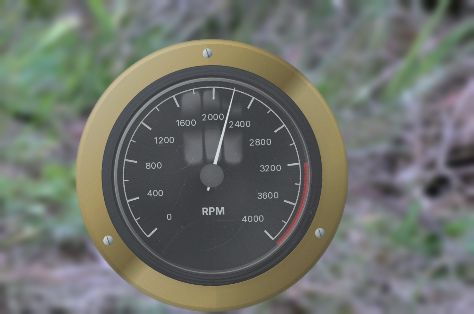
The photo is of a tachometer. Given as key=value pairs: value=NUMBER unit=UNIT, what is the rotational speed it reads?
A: value=2200 unit=rpm
